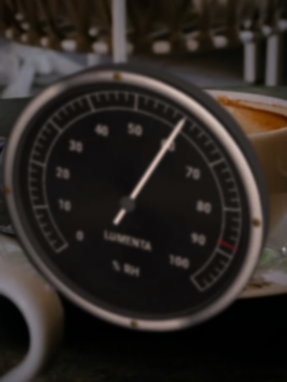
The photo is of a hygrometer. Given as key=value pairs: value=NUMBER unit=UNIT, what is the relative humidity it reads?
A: value=60 unit=%
